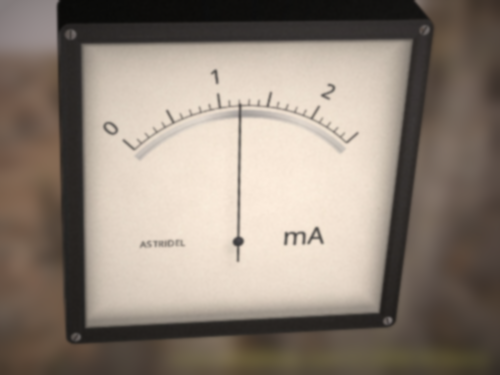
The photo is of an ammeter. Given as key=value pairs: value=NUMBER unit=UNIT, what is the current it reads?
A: value=1.2 unit=mA
